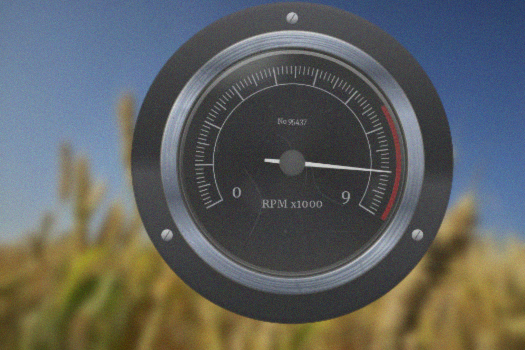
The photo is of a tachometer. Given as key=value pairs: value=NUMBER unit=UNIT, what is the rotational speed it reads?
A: value=8000 unit=rpm
